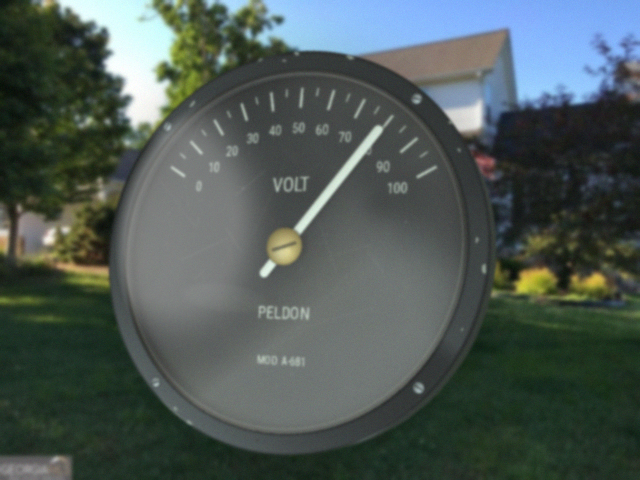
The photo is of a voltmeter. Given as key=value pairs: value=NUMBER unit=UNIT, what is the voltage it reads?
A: value=80 unit=V
